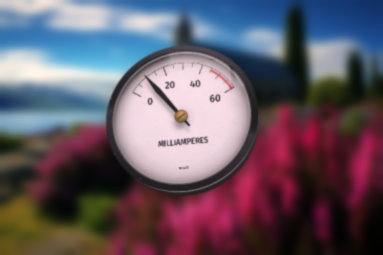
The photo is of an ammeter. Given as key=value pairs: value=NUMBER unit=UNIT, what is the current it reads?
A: value=10 unit=mA
